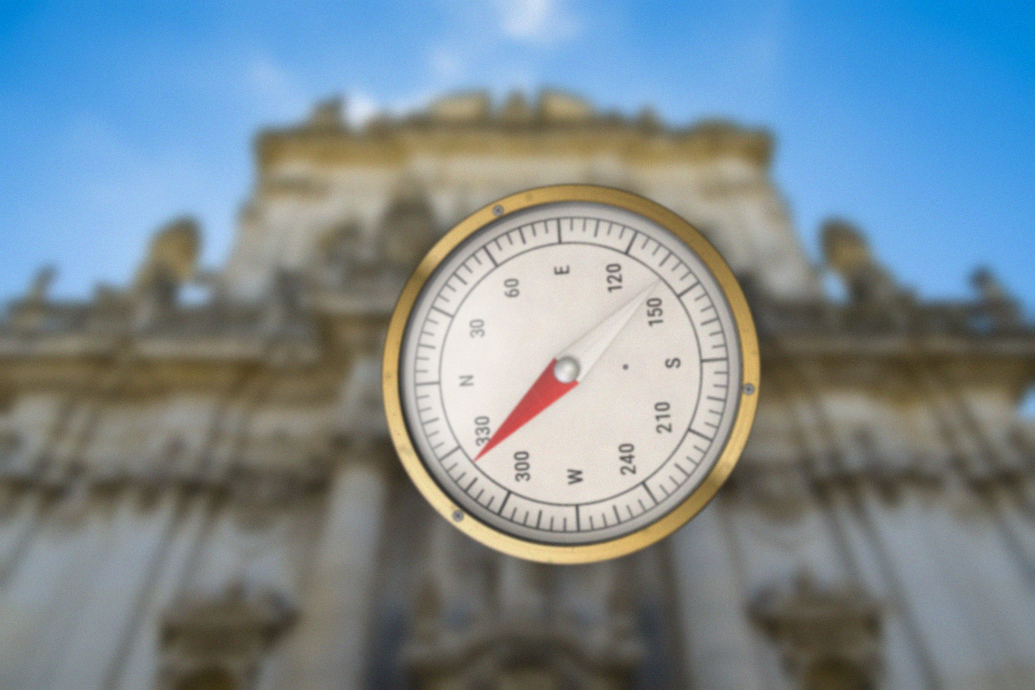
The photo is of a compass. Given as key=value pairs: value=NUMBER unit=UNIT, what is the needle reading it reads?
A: value=320 unit=°
